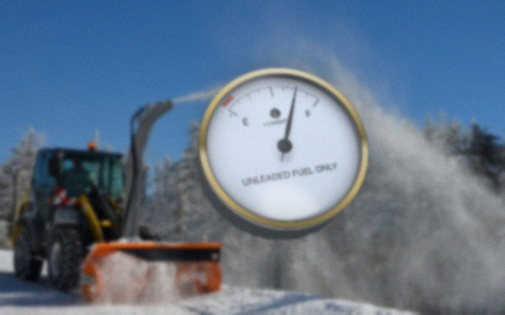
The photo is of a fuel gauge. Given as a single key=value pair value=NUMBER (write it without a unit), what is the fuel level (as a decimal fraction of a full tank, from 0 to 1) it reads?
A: value=0.75
